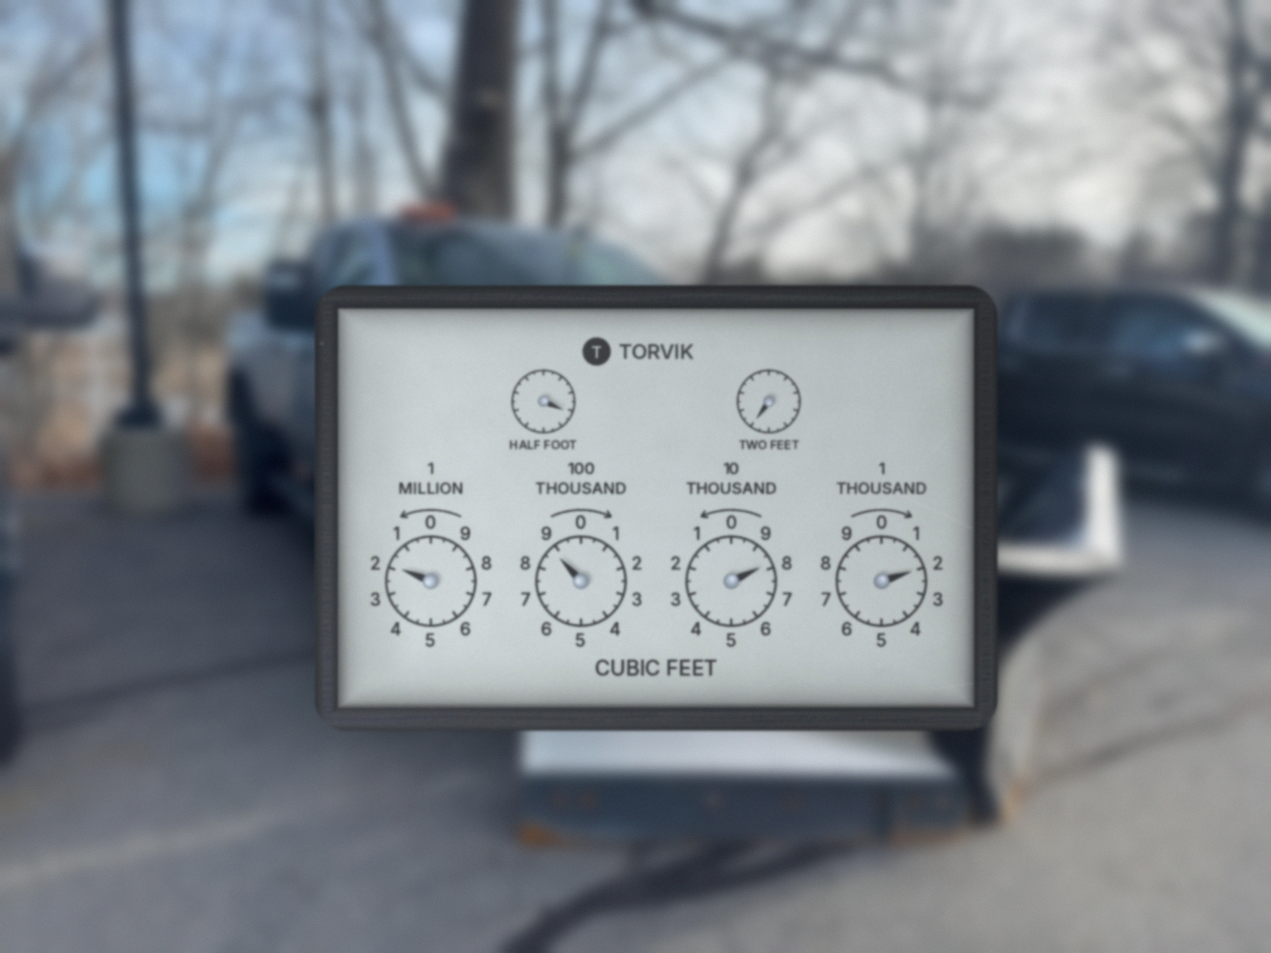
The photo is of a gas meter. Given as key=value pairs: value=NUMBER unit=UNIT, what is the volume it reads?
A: value=188200 unit=ft³
